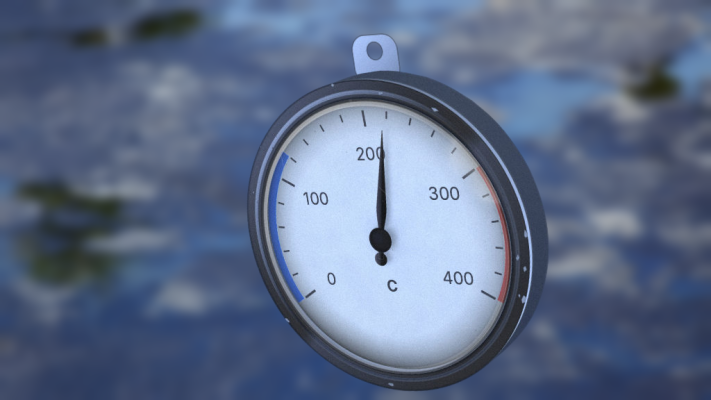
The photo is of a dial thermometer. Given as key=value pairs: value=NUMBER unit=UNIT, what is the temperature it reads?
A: value=220 unit=°C
